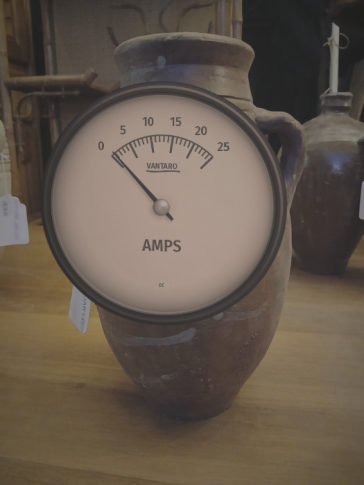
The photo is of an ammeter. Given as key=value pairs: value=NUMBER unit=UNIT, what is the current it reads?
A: value=1 unit=A
